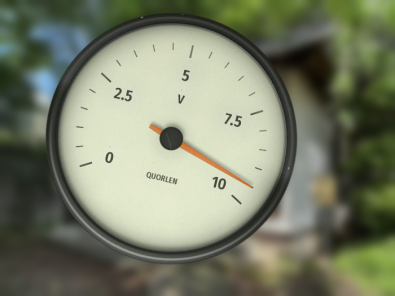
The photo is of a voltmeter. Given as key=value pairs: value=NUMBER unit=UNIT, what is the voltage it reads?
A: value=9.5 unit=V
